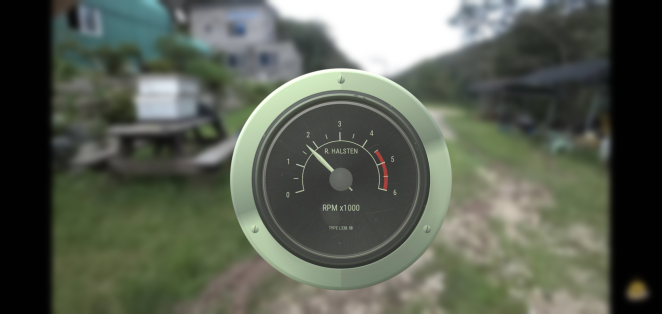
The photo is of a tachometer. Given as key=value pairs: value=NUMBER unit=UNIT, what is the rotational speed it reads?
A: value=1750 unit=rpm
